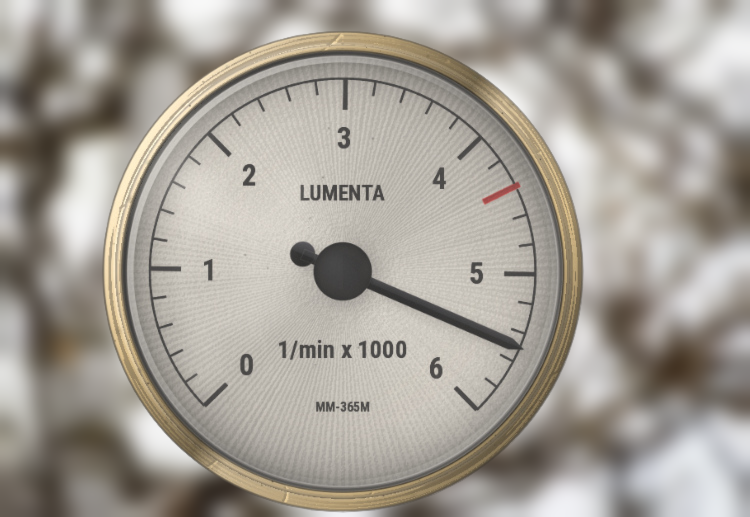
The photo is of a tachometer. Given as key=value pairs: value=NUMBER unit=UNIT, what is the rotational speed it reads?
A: value=5500 unit=rpm
